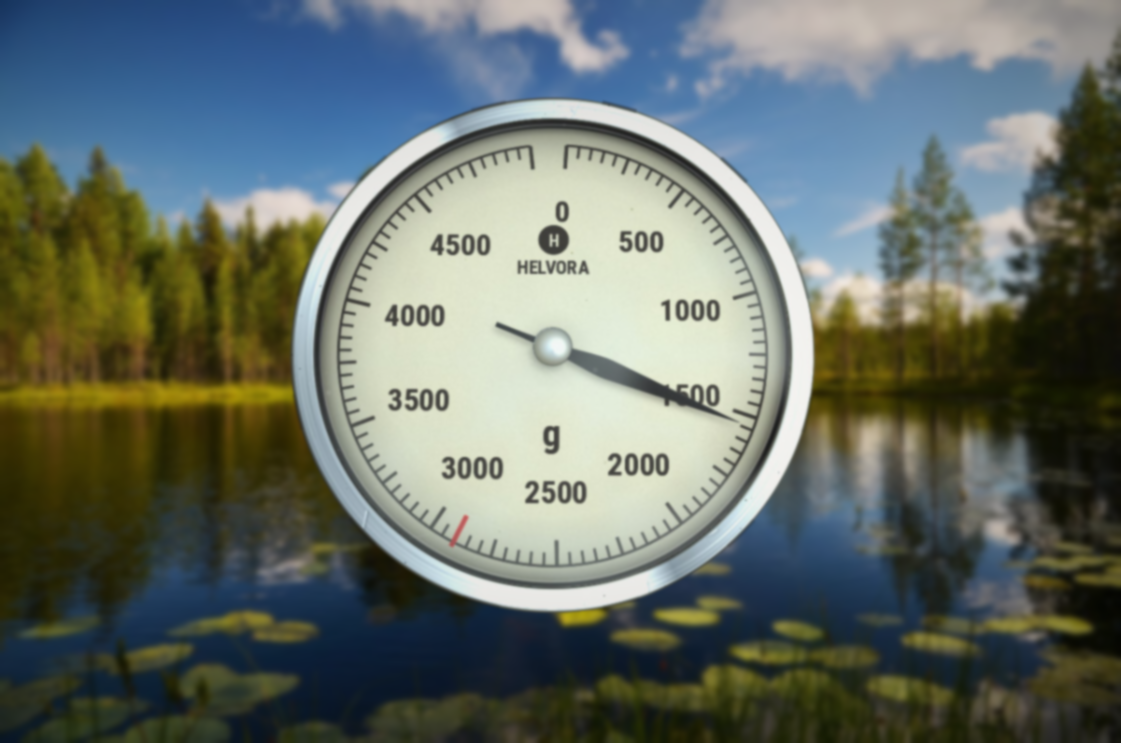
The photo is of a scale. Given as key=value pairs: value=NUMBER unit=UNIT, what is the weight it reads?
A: value=1550 unit=g
